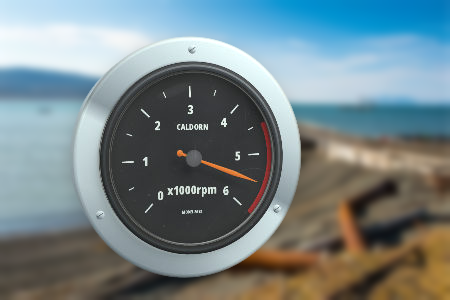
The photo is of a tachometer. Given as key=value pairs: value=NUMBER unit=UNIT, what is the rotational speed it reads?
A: value=5500 unit=rpm
